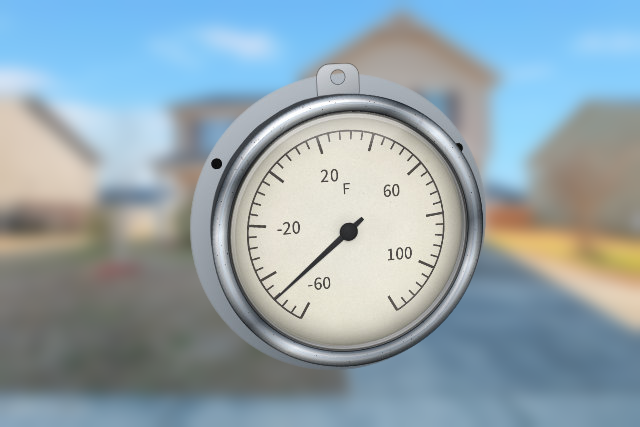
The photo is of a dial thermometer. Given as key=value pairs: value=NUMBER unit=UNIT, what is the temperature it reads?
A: value=-48 unit=°F
